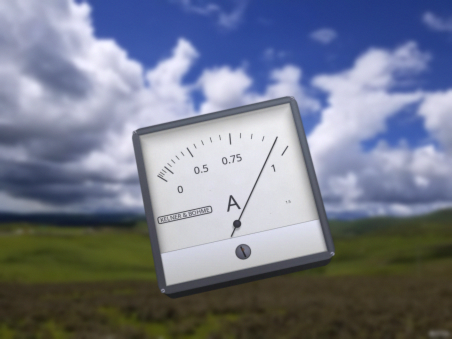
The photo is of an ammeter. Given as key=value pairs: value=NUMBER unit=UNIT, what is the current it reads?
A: value=0.95 unit=A
